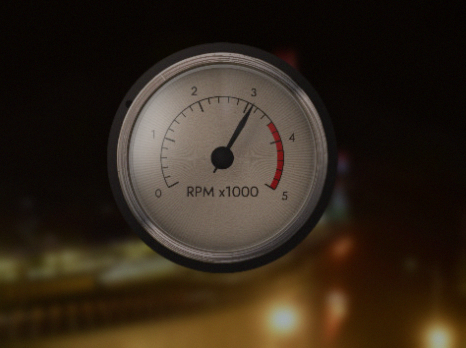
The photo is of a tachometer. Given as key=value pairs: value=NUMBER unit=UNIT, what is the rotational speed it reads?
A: value=3100 unit=rpm
